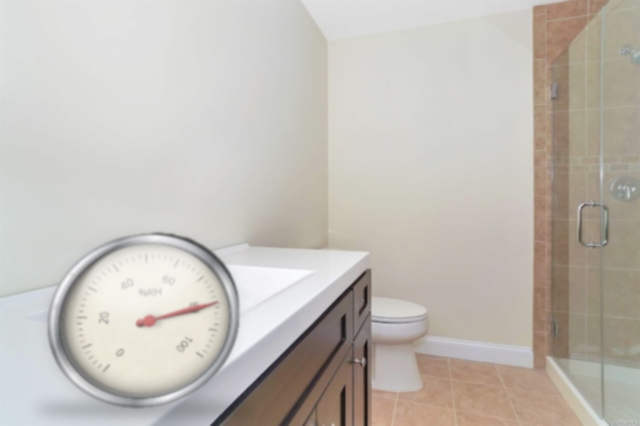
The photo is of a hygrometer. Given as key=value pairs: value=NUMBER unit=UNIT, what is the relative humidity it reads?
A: value=80 unit=%
